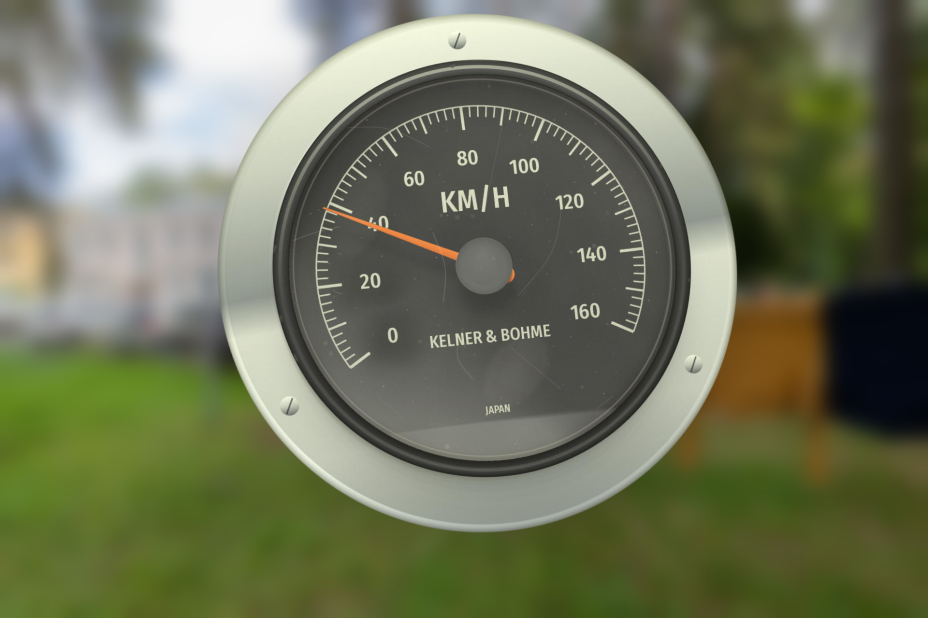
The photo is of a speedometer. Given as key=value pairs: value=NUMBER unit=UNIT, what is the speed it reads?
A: value=38 unit=km/h
